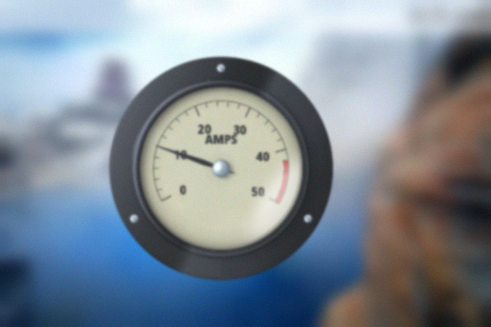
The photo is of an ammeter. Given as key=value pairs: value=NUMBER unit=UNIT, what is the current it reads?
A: value=10 unit=A
